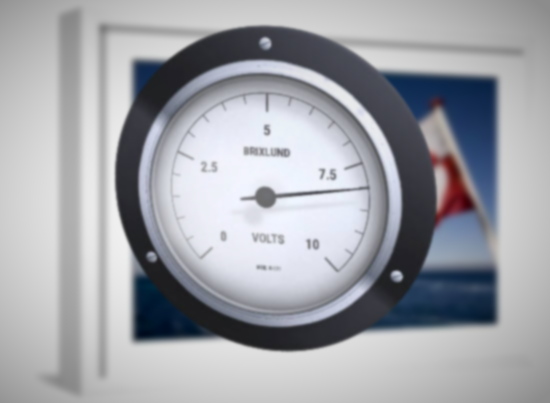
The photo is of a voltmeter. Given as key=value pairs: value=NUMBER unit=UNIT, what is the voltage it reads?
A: value=8 unit=V
